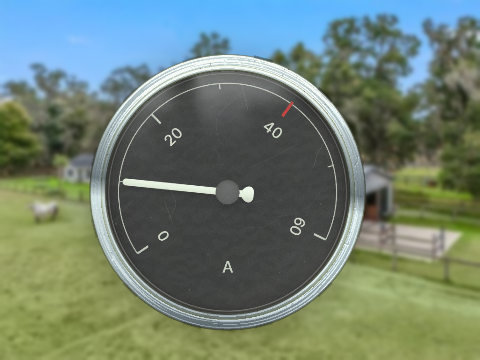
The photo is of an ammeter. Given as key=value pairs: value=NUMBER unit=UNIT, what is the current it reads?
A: value=10 unit=A
